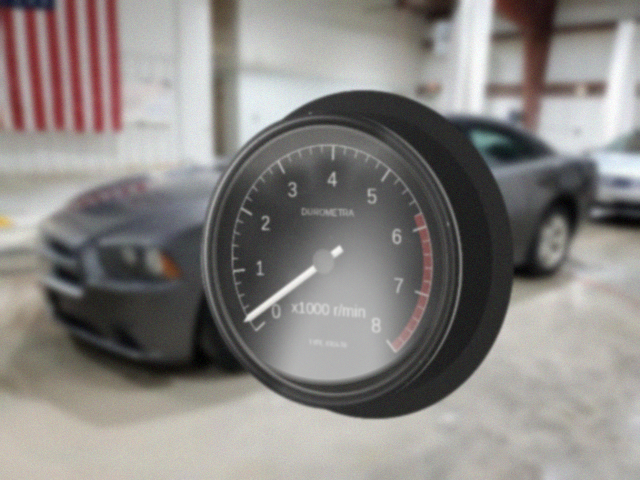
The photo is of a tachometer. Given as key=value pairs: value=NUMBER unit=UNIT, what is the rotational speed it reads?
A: value=200 unit=rpm
